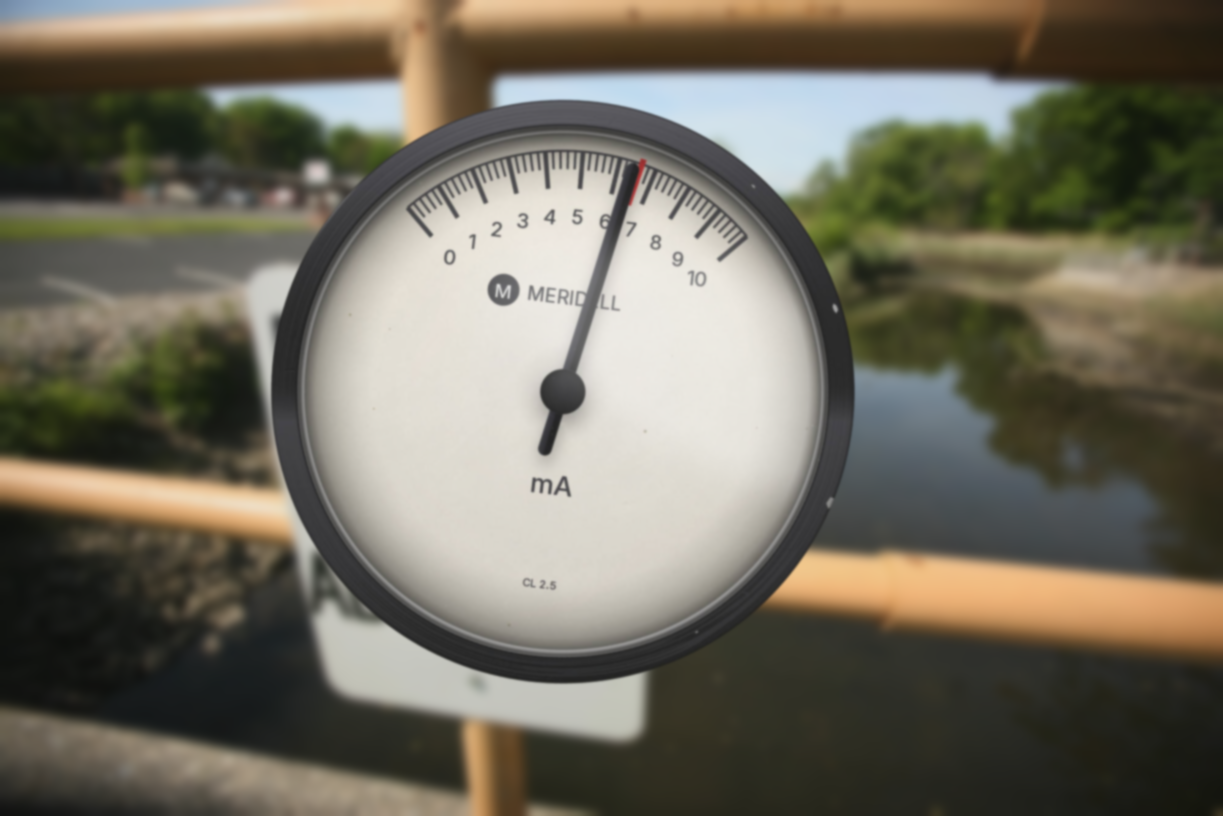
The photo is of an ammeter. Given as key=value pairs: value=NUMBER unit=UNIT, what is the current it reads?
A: value=6.4 unit=mA
